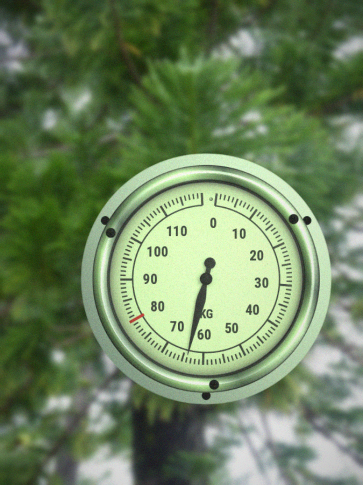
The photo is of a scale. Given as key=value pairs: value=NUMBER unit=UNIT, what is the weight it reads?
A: value=64 unit=kg
